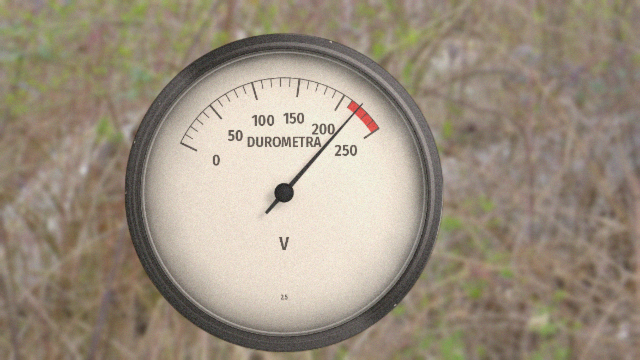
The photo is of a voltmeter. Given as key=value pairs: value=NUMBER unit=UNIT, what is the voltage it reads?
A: value=220 unit=V
